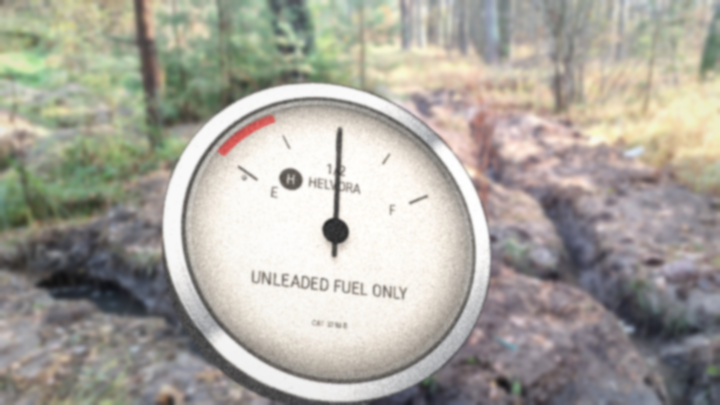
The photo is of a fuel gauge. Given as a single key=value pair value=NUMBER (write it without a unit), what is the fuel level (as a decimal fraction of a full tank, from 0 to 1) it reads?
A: value=0.5
